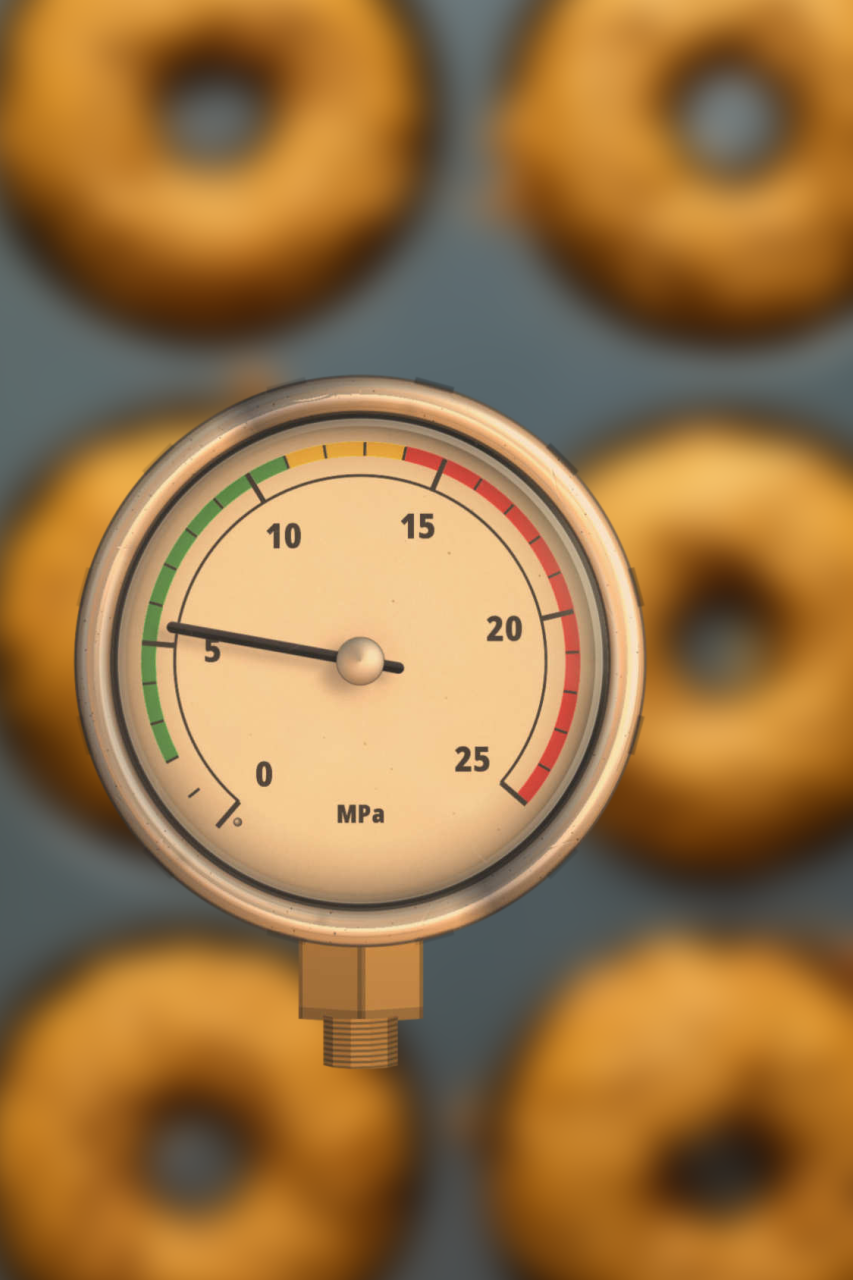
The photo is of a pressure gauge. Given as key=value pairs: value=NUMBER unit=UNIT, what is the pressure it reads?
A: value=5.5 unit=MPa
